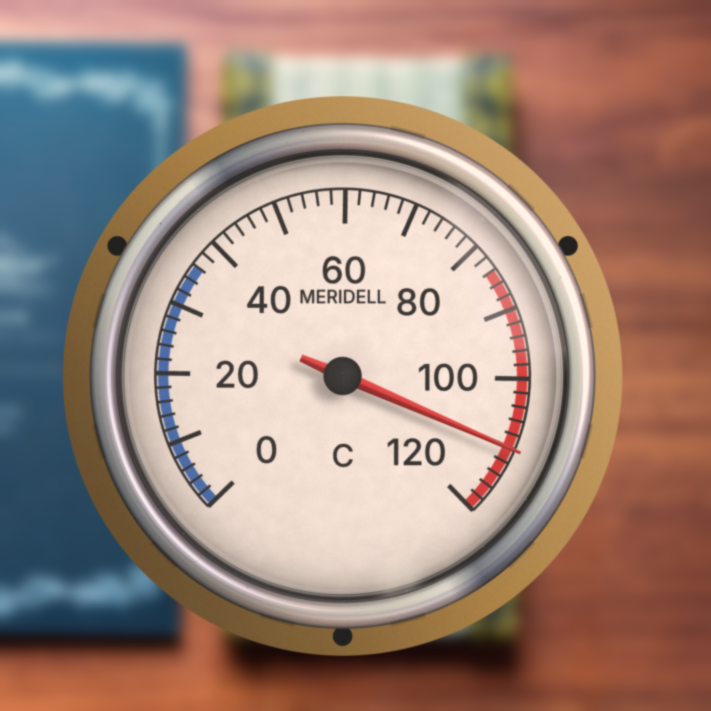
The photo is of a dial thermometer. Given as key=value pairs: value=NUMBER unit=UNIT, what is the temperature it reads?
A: value=110 unit=°C
